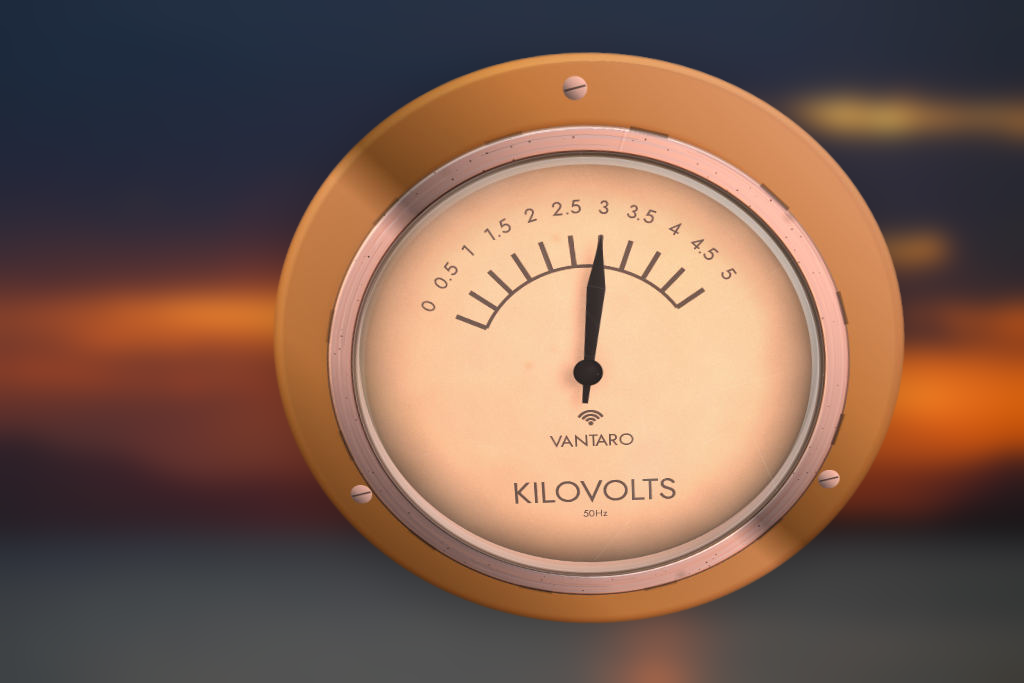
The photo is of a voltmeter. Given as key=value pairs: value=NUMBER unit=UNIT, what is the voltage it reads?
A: value=3 unit=kV
